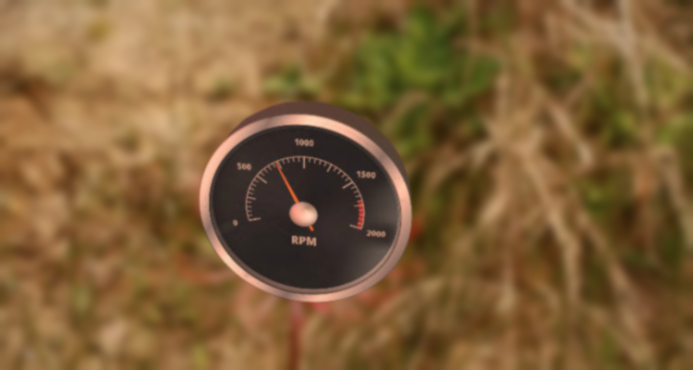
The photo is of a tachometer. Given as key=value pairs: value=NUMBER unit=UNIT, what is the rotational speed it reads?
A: value=750 unit=rpm
